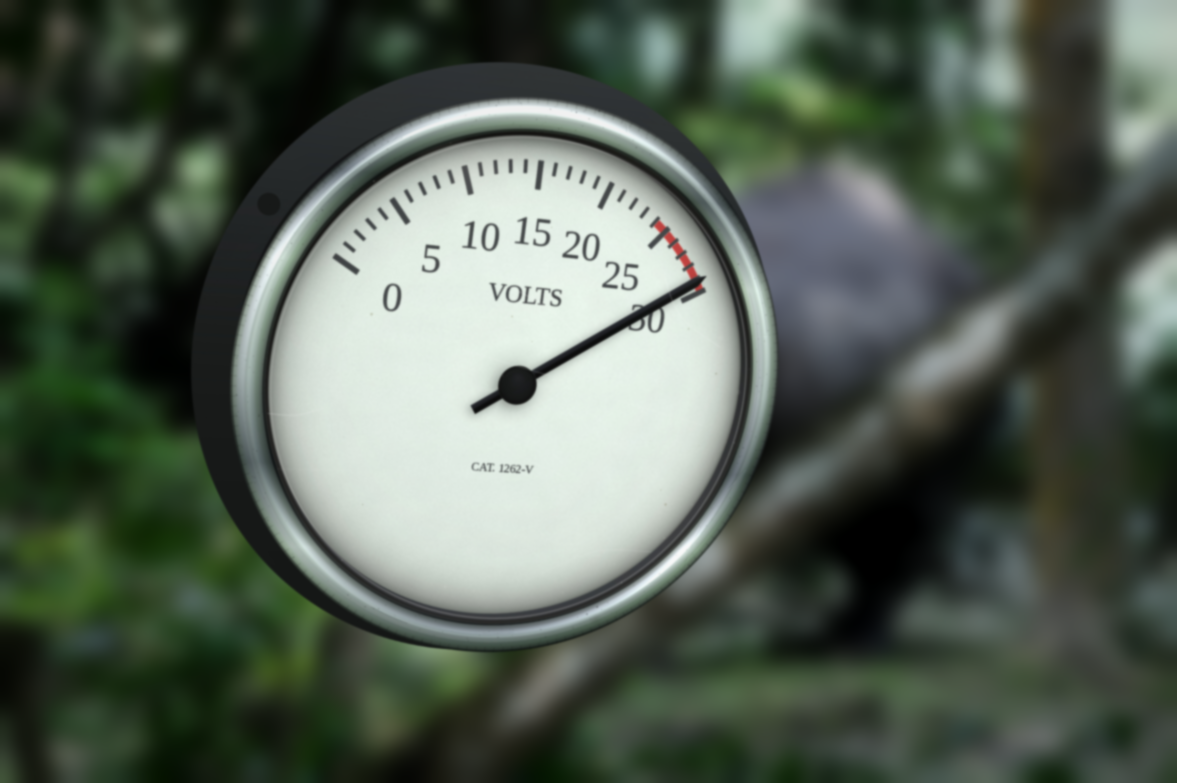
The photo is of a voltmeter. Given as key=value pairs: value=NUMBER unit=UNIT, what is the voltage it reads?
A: value=29 unit=V
